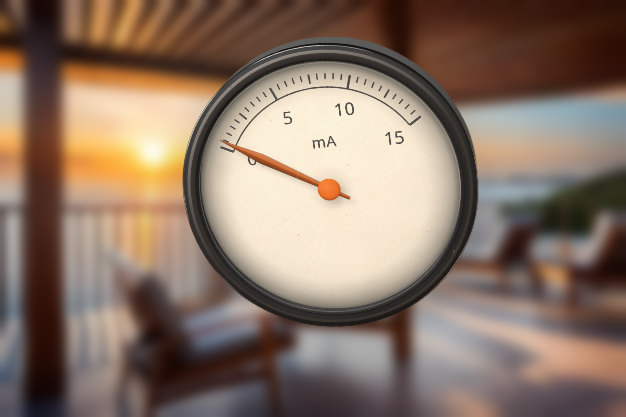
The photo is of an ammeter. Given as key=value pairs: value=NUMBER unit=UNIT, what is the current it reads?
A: value=0.5 unit=mA
